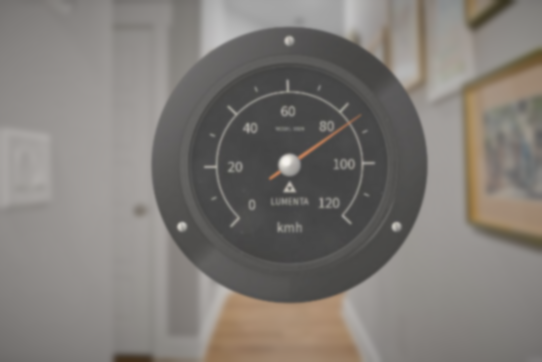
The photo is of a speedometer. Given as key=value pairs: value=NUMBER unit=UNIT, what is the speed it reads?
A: value=85 unit=km/h
